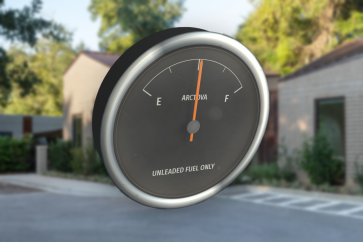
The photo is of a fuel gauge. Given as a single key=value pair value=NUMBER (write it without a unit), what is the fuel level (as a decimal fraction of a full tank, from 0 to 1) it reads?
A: value=0.5
